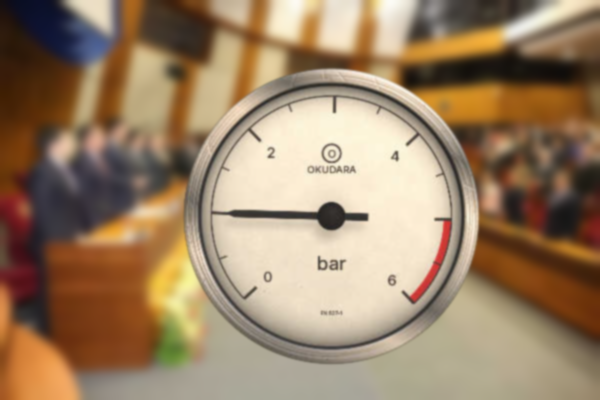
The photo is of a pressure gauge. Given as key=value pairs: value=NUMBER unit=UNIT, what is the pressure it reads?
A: value=1 unit=bar
